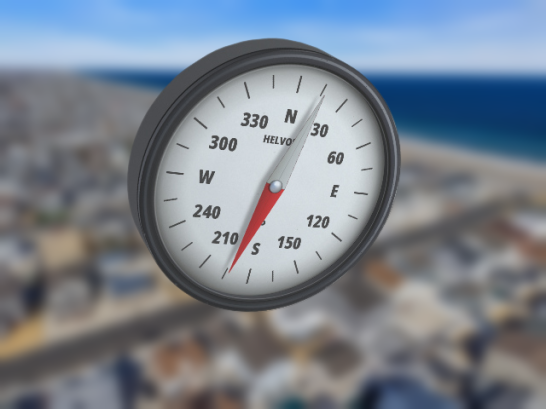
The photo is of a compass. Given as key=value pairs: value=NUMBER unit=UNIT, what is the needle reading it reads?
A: value=195 unit=°
